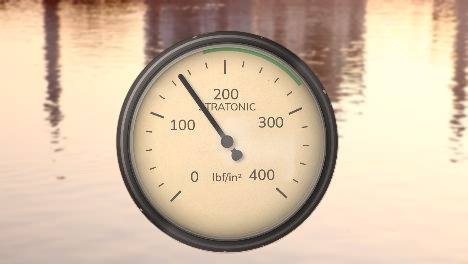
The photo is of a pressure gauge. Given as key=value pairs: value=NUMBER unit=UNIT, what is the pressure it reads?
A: value=150 unit=psi
